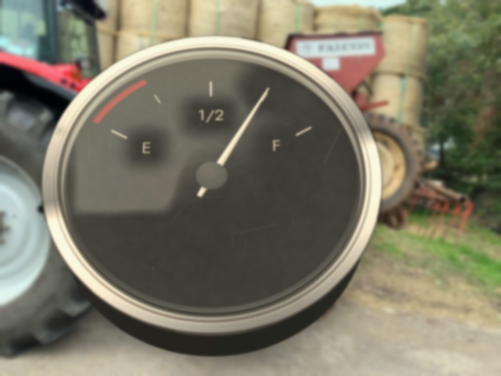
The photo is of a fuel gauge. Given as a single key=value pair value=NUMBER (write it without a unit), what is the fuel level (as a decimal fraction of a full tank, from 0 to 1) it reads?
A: value=0.75
